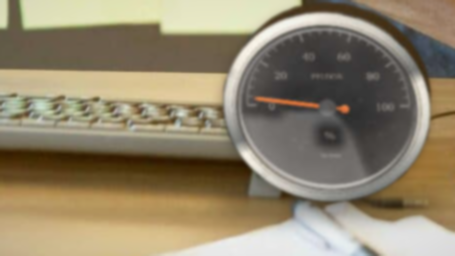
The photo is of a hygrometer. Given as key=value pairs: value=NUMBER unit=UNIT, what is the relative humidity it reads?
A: value=4 unit=%
